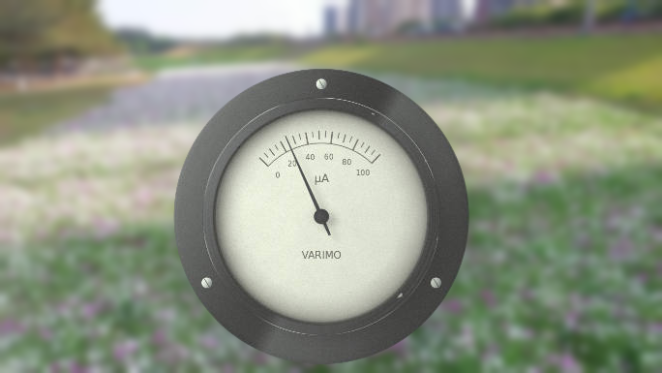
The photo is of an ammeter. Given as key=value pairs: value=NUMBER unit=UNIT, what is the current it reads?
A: value=25 unit=µA
